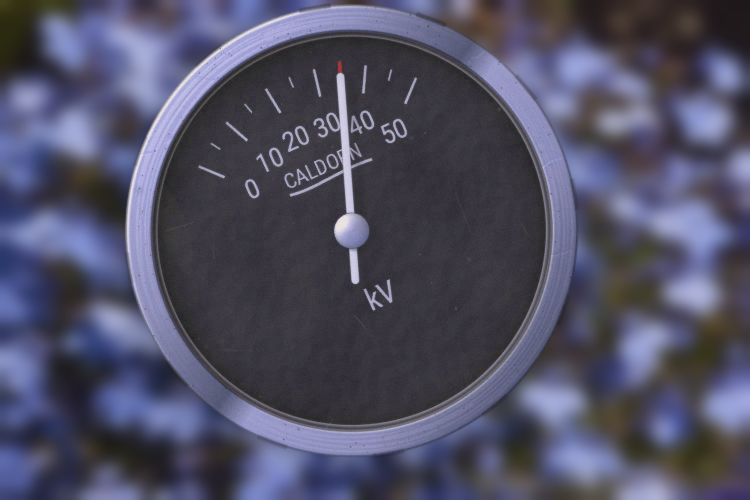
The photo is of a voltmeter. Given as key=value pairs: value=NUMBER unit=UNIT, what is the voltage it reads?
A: value=35 unit=kV
